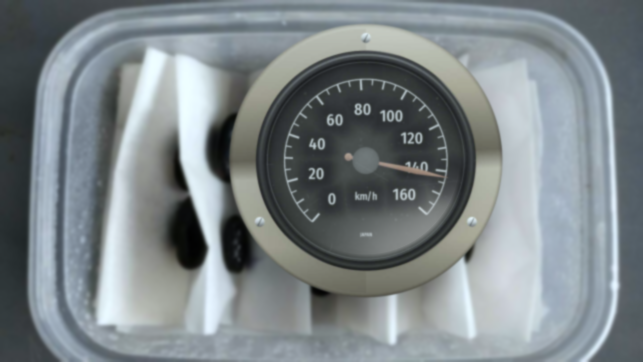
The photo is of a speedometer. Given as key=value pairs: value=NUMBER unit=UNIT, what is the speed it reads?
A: value=142.5 unit=km/h
